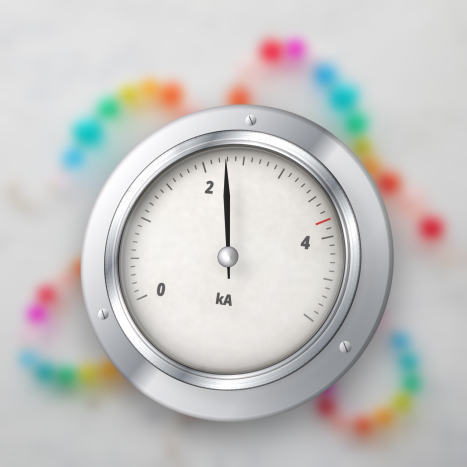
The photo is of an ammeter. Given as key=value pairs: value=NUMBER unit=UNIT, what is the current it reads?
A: value=2.3 unit=kA
